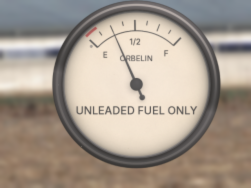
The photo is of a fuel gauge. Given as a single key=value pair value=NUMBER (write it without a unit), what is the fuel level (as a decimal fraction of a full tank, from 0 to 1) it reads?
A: value=0.25
